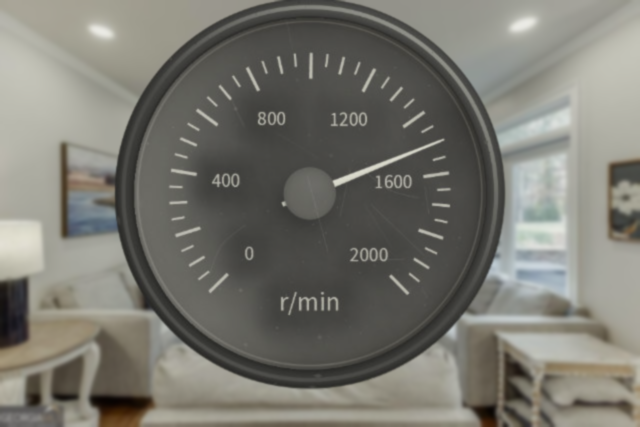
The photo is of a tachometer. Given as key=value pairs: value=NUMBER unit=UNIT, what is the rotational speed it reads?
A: value=1500 unit=rpm
